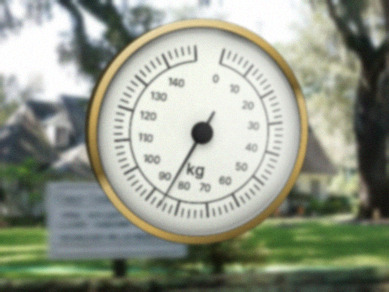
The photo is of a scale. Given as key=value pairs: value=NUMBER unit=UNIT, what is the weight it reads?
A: value=86 unit=kg
